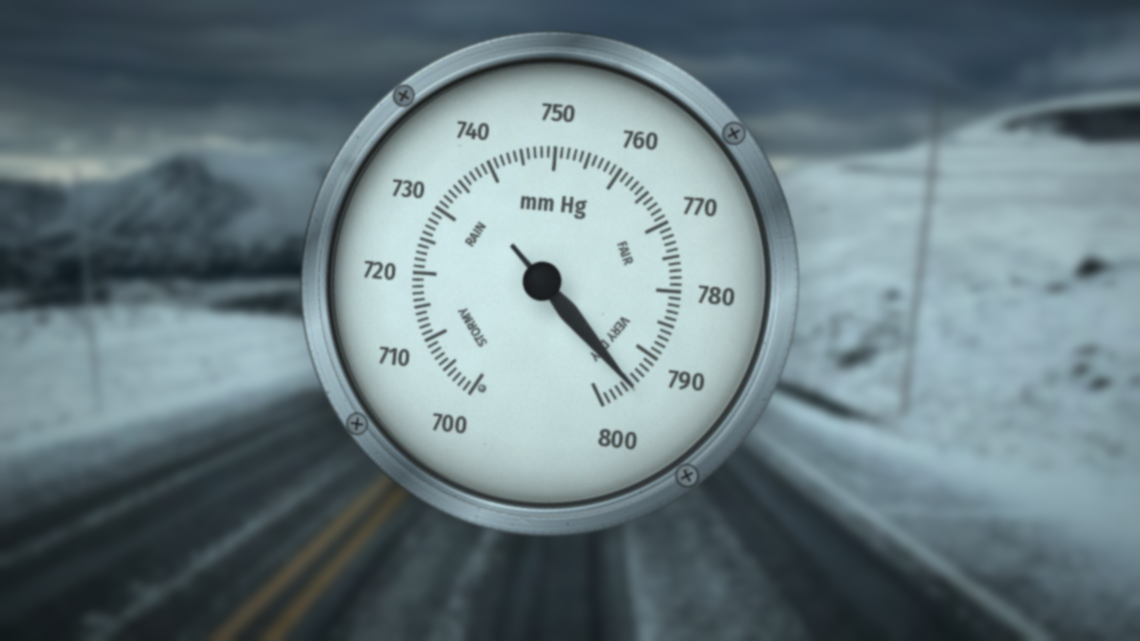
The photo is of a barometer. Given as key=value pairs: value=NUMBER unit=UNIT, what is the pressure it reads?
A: value=795 unit=mmHg
